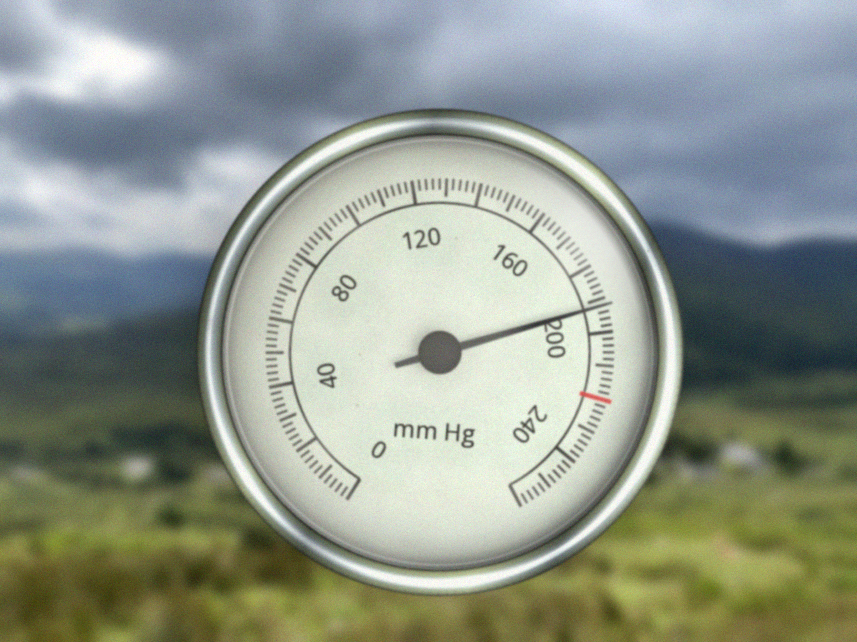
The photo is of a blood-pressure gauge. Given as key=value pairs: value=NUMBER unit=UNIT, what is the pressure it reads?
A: value=192 unit=mmHg
